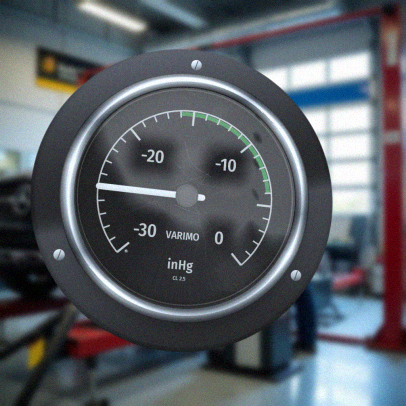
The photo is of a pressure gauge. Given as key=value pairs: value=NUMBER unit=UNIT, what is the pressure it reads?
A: value=-25 unit=inHg
